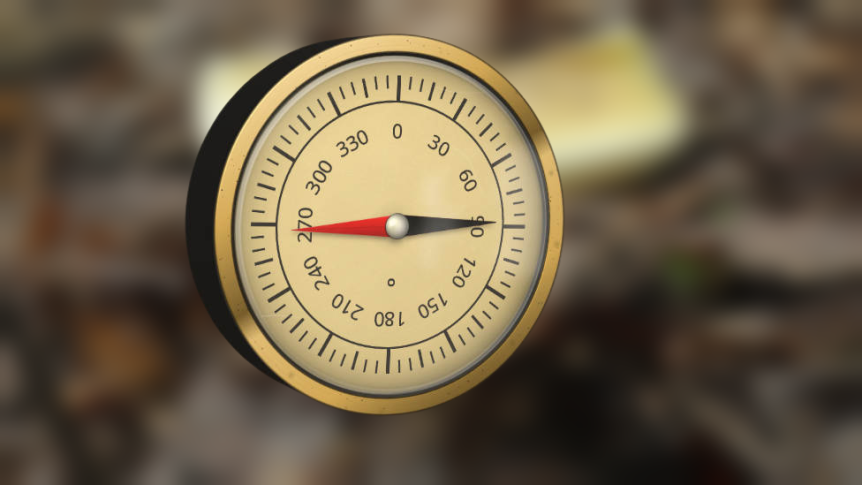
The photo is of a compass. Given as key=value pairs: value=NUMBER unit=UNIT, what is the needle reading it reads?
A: value=267.5 unit=°
